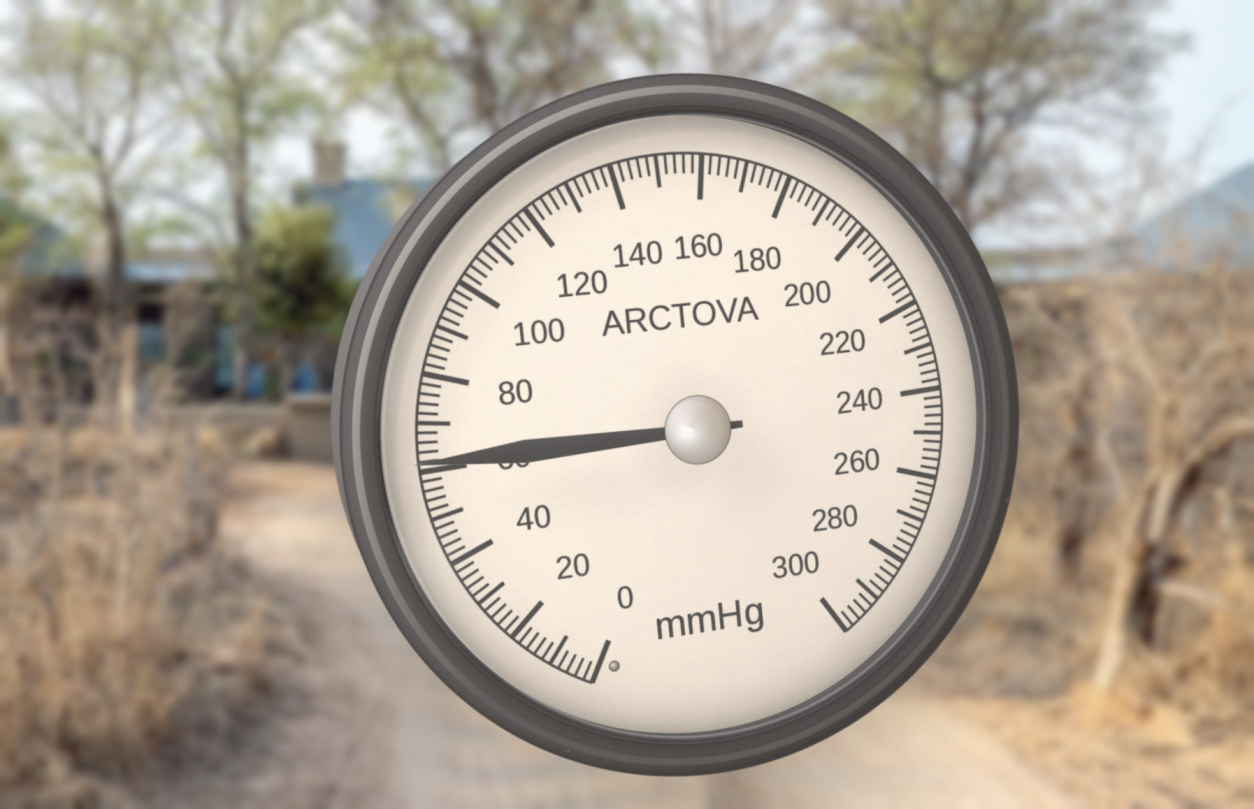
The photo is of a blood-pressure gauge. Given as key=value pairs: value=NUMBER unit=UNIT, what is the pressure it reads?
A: value=62 unit=mmHg
